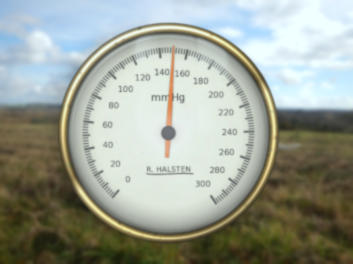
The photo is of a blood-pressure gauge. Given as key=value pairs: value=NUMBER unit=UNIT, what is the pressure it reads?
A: value=150 unit=mmHg
